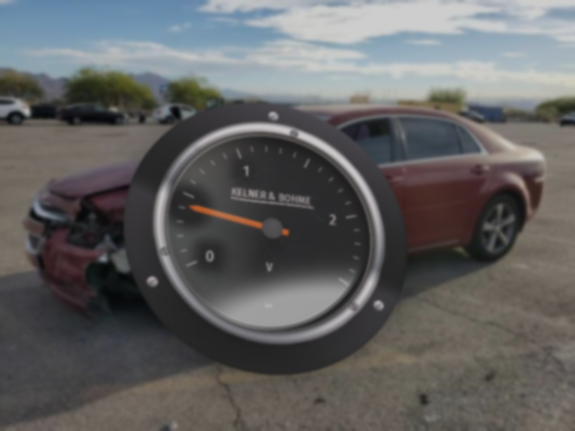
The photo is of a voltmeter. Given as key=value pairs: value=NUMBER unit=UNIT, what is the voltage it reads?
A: value=0.4 unit=V
